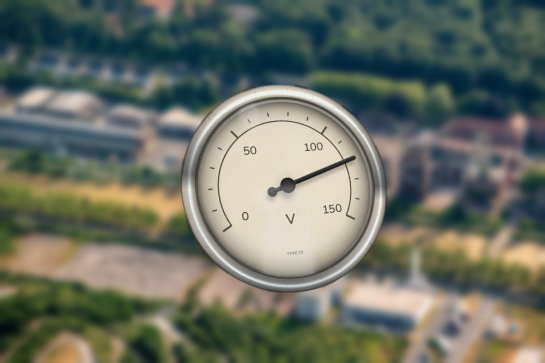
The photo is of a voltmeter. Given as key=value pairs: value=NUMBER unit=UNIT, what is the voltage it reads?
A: value=120 unit=V
